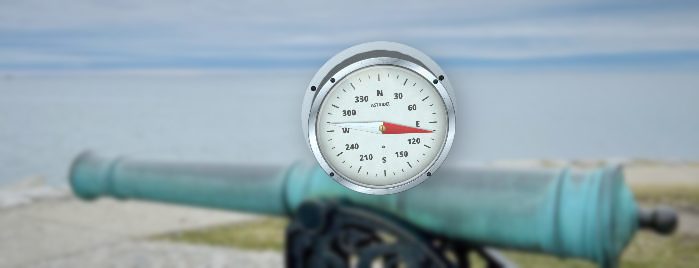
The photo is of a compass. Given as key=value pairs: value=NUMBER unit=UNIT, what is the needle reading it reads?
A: value=100 unit=°
